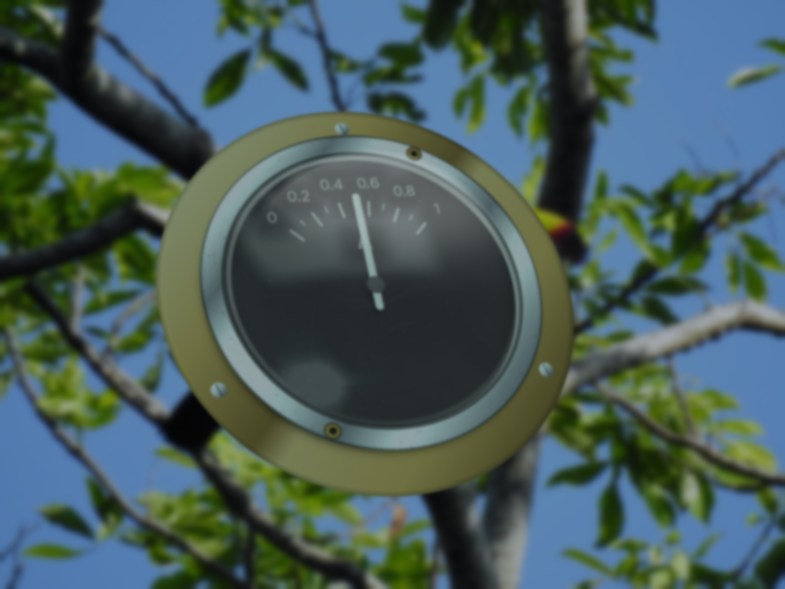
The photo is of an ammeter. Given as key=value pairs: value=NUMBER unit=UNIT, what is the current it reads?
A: value=0.5 unit=A
